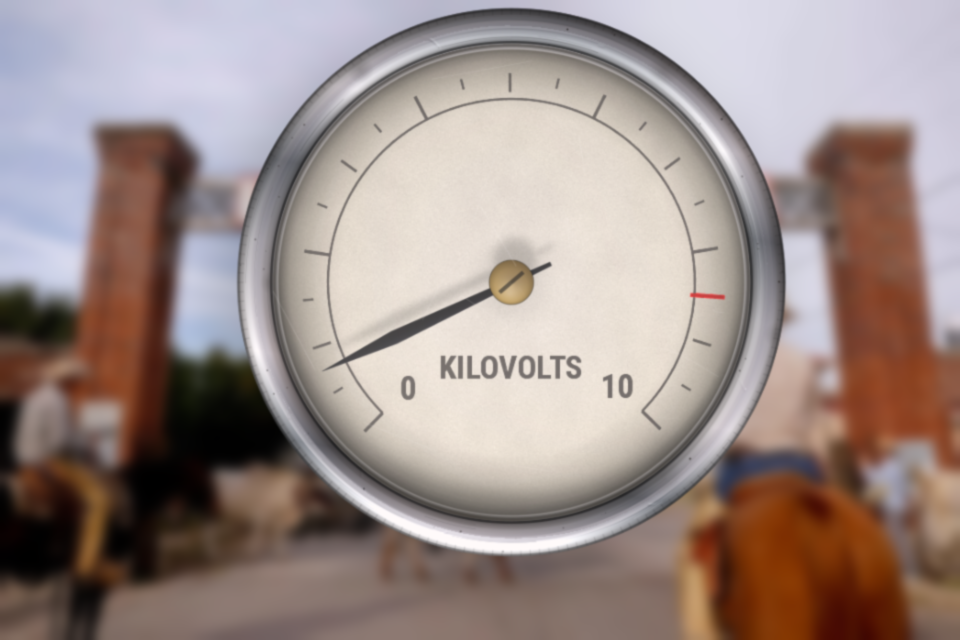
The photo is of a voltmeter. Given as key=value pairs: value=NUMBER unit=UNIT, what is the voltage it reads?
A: value=0.75 unit=kV
